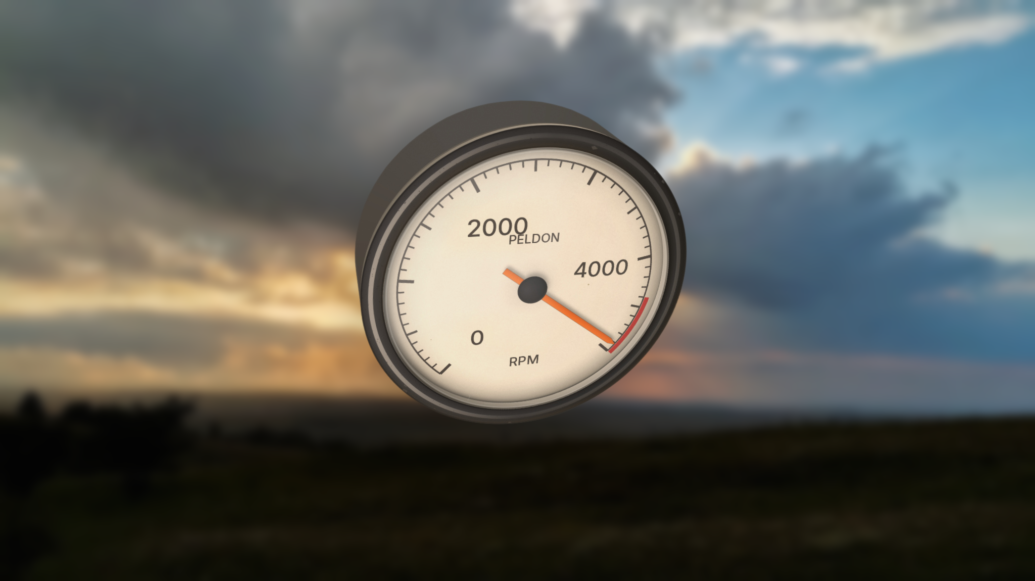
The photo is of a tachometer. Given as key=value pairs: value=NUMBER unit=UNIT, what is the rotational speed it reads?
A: value=4900 unit=rpm
